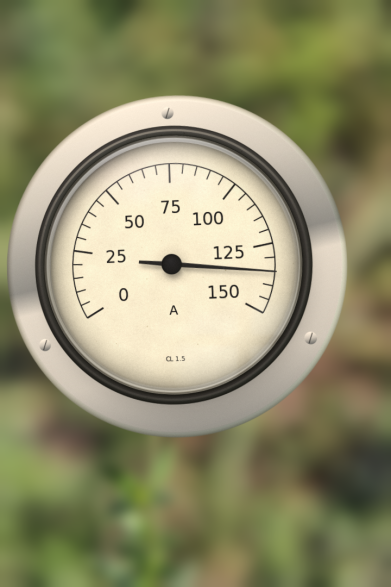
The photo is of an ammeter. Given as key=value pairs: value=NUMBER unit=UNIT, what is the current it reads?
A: value=135 unit=A
